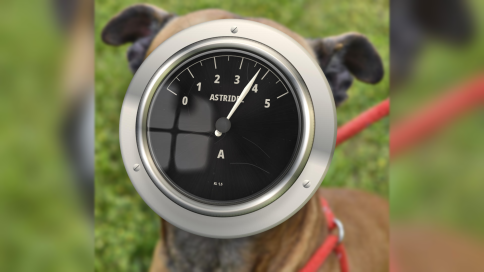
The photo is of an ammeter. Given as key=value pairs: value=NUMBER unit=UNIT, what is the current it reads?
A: value=3.75 unit=A
